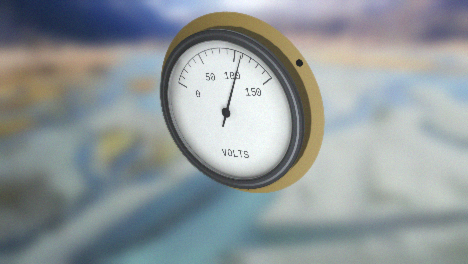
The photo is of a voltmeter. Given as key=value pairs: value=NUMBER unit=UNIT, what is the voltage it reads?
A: value=110 unit=V
